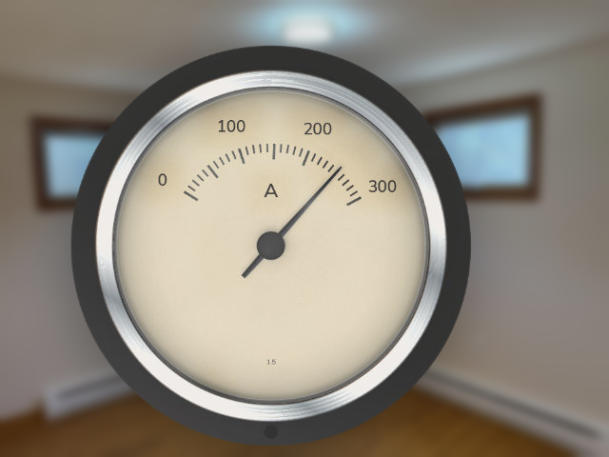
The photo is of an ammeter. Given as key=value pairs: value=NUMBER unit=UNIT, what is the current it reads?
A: value=250 unit=A
